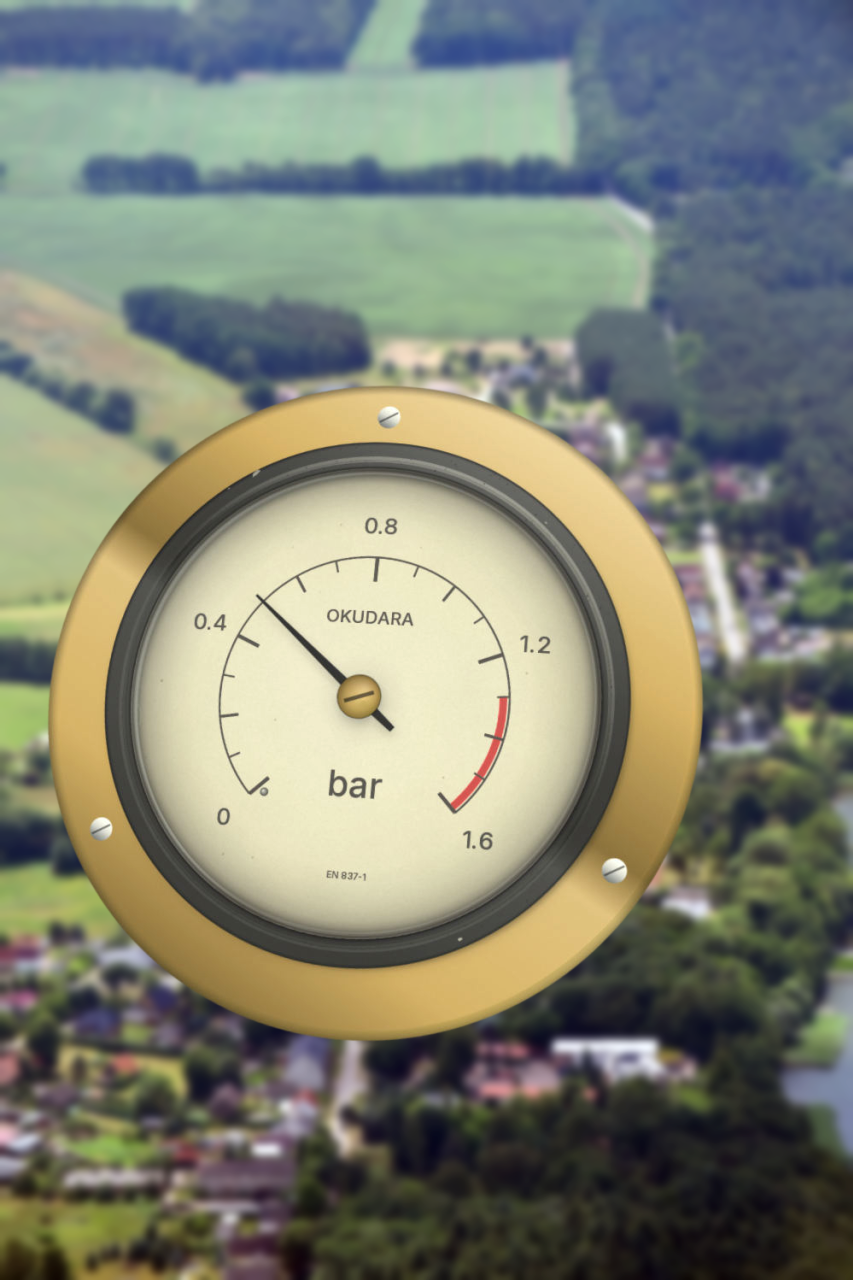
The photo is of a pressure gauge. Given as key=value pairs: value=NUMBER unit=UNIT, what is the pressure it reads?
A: value=0.5 unit=bar
